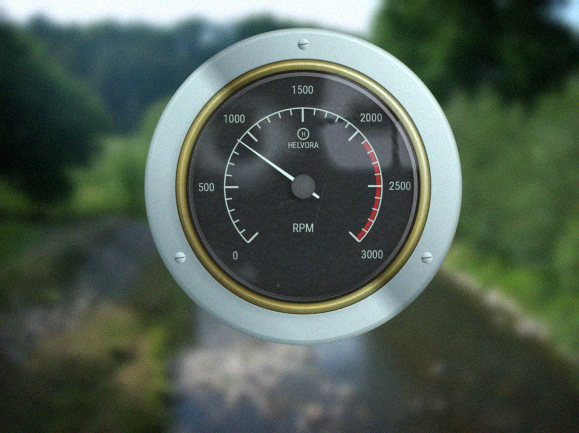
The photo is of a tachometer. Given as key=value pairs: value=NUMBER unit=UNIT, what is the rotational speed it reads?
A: value=900 unit=rpm
